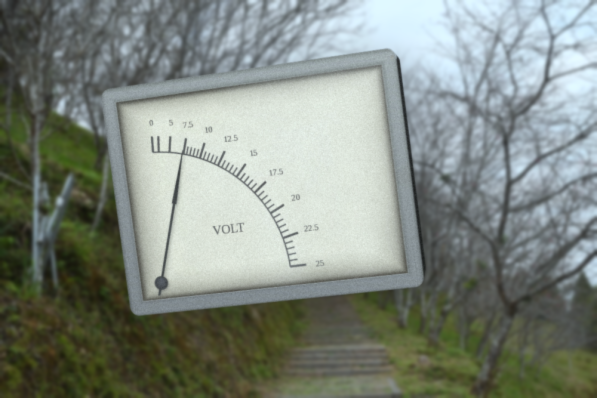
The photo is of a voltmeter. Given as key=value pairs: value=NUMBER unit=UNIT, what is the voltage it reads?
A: value=7.5 unit=V
